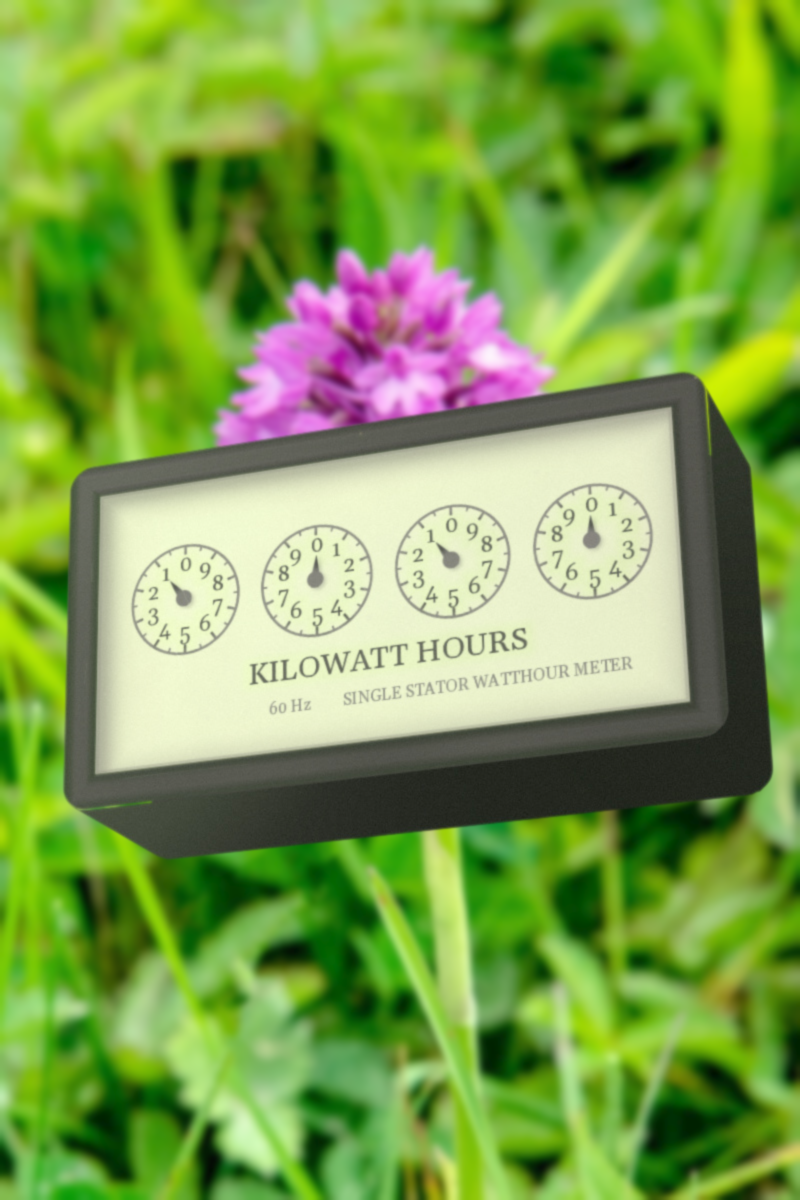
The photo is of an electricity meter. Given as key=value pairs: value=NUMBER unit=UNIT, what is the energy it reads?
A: value=1010 unit=kWh
